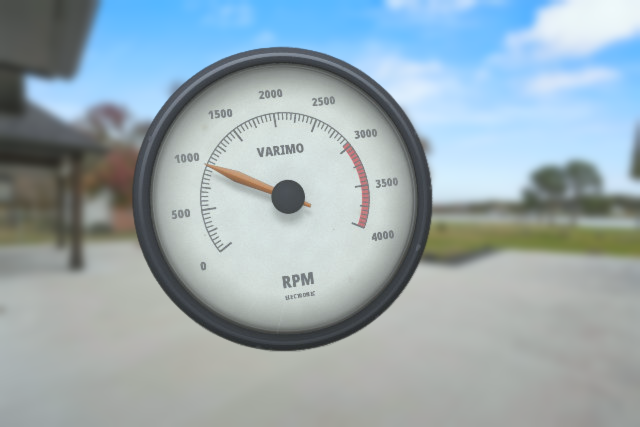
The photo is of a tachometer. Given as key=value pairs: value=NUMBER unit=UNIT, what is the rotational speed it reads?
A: value=1000 unit=rpm
